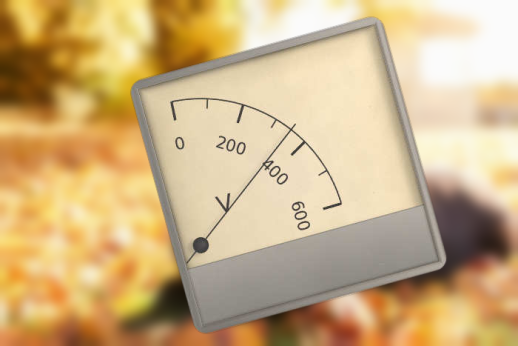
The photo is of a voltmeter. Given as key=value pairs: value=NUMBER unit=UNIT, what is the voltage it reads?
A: value=350 unit=V
